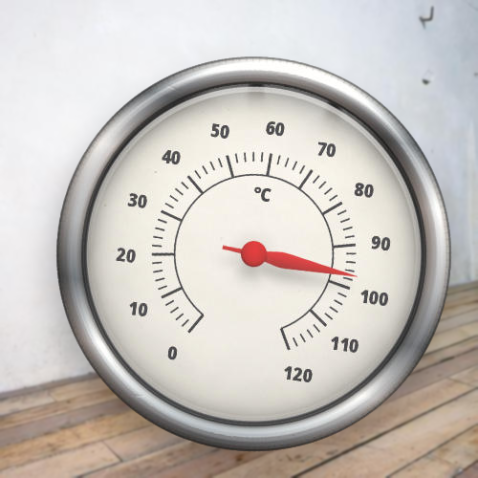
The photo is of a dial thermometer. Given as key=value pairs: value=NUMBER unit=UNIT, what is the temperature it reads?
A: value=97 unit=°C
